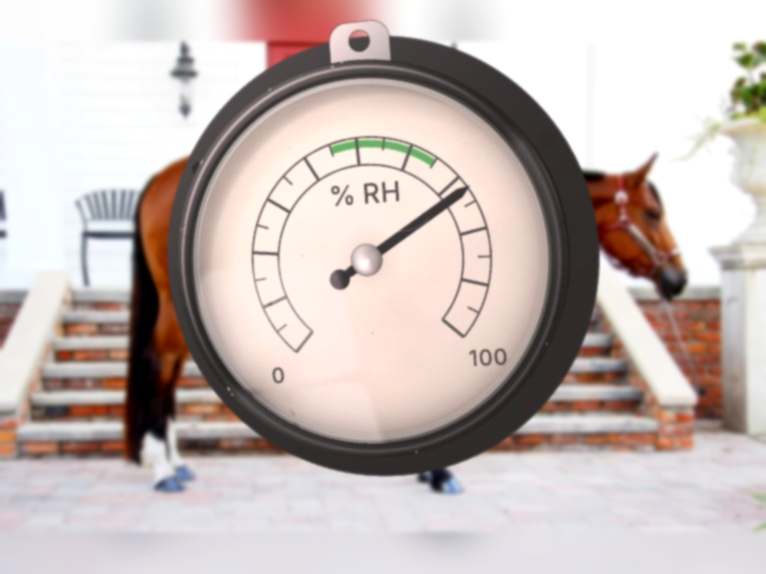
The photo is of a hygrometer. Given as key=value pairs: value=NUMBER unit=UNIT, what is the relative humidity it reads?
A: value=72.5 unit=%
